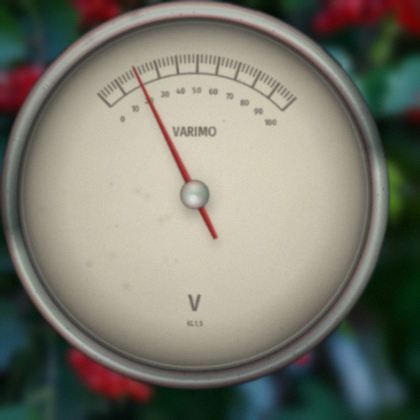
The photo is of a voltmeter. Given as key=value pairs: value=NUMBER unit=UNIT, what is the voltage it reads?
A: value=20 unit=V
